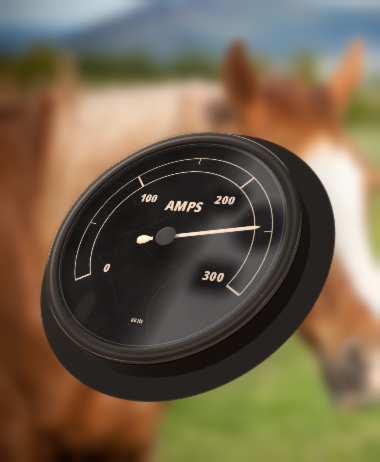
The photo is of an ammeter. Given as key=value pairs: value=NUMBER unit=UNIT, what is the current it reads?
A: value=250 unit=A
